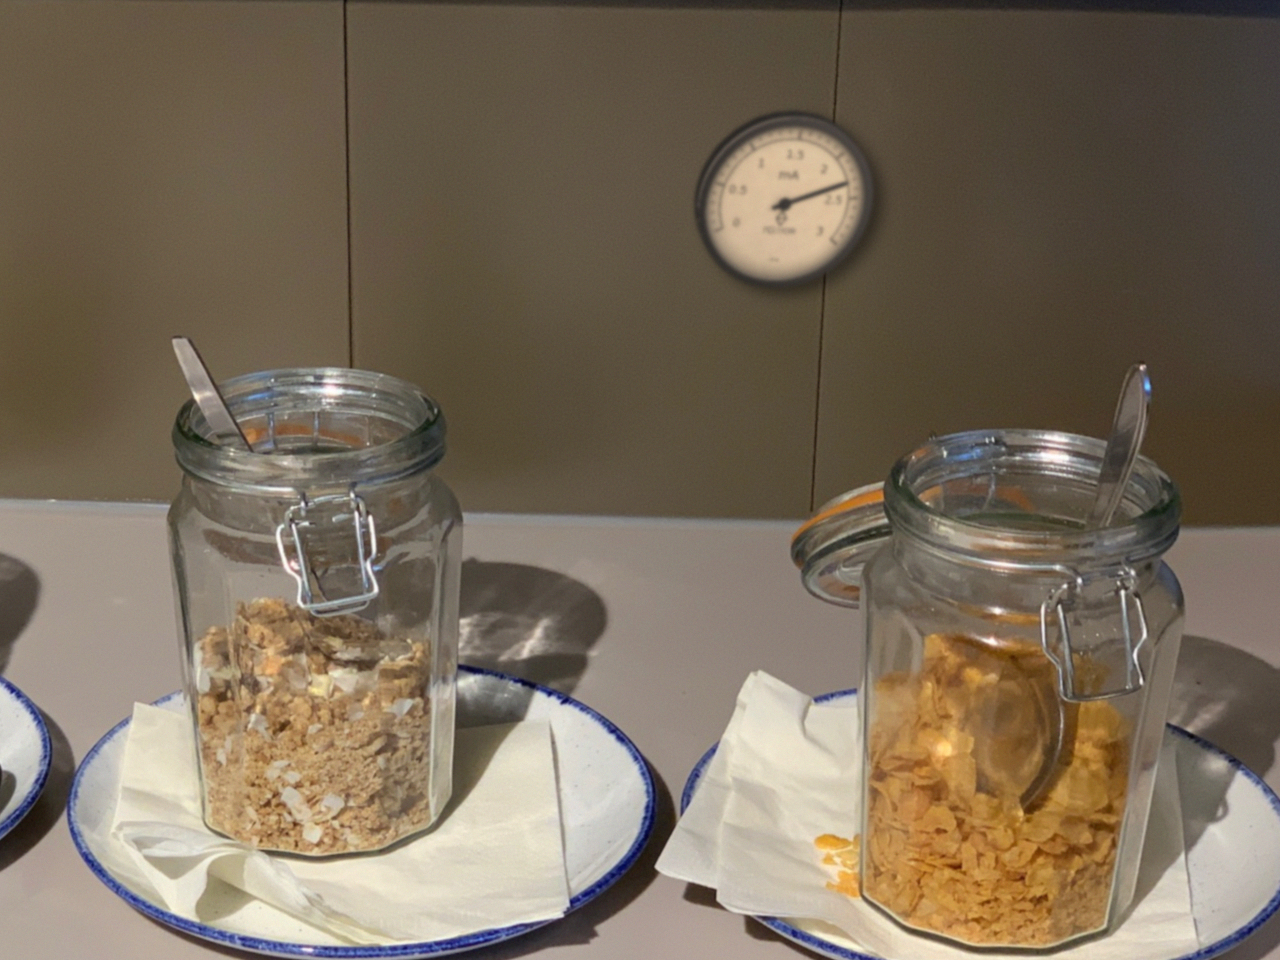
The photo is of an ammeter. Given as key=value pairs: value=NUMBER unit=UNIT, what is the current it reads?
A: value=2.3 unit=mA
